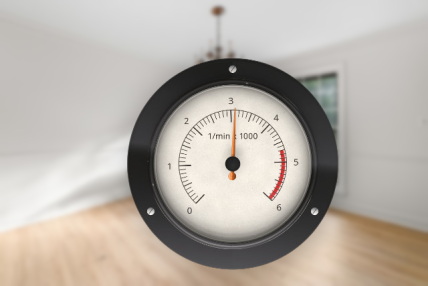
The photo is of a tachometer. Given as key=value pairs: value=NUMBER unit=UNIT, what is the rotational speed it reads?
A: value=3100 unit=rpm
